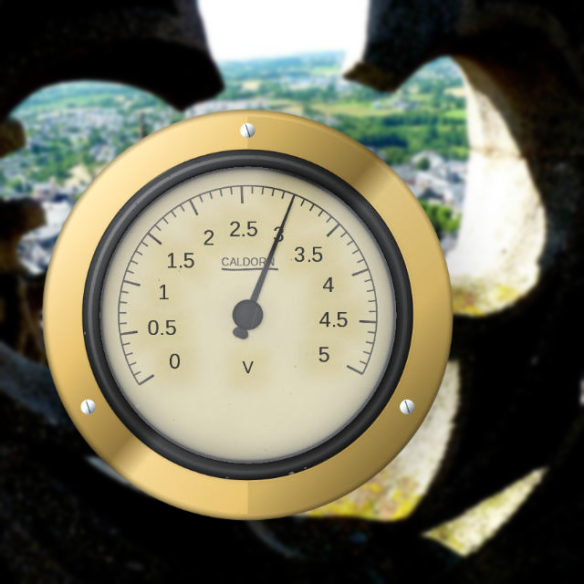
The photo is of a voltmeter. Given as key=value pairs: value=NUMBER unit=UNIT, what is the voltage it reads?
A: value=3 unit=V
